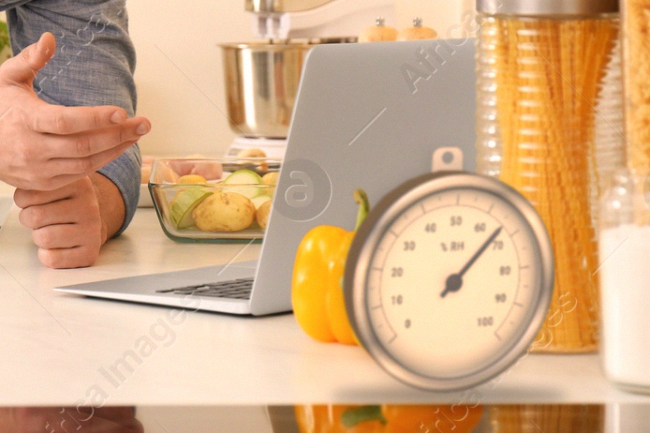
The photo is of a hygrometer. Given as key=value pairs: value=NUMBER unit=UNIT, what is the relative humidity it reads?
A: value=65 unit=%
